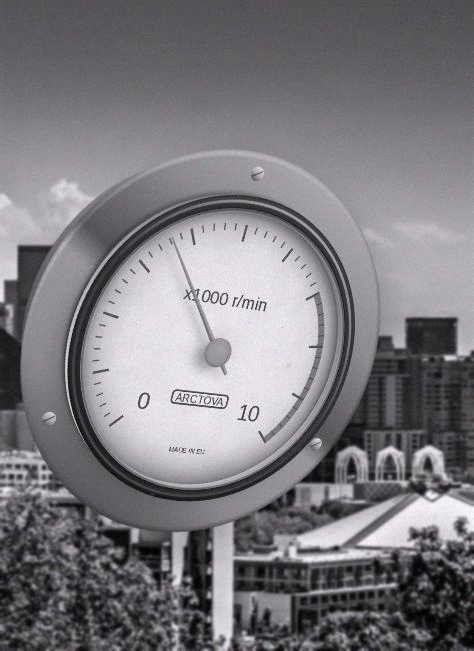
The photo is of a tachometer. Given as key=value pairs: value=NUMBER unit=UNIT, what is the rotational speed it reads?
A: value=3600 unit=rpm
